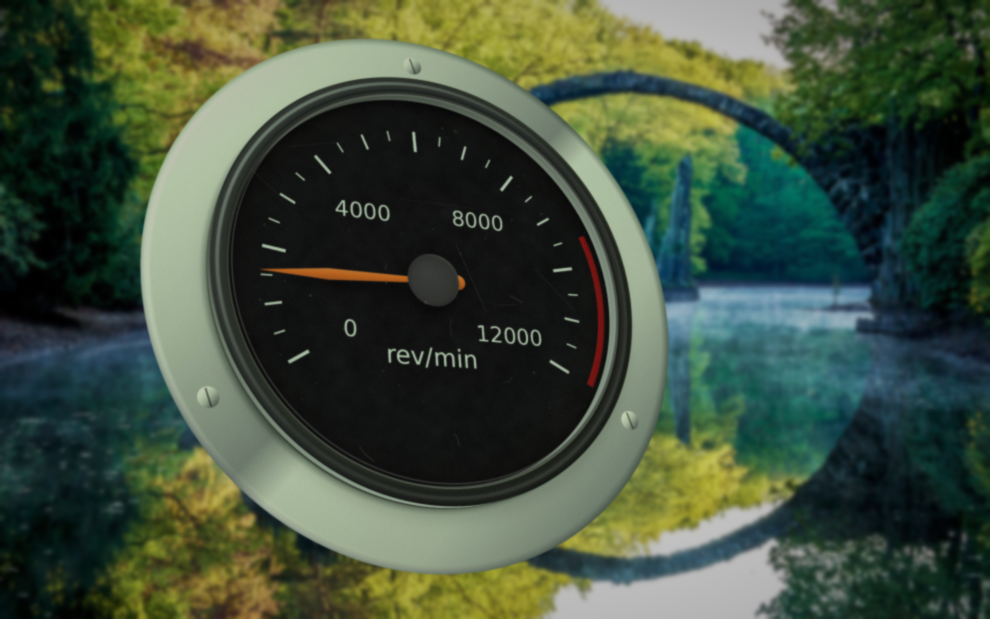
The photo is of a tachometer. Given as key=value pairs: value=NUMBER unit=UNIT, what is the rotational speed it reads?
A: value=1500 unit=rpm
